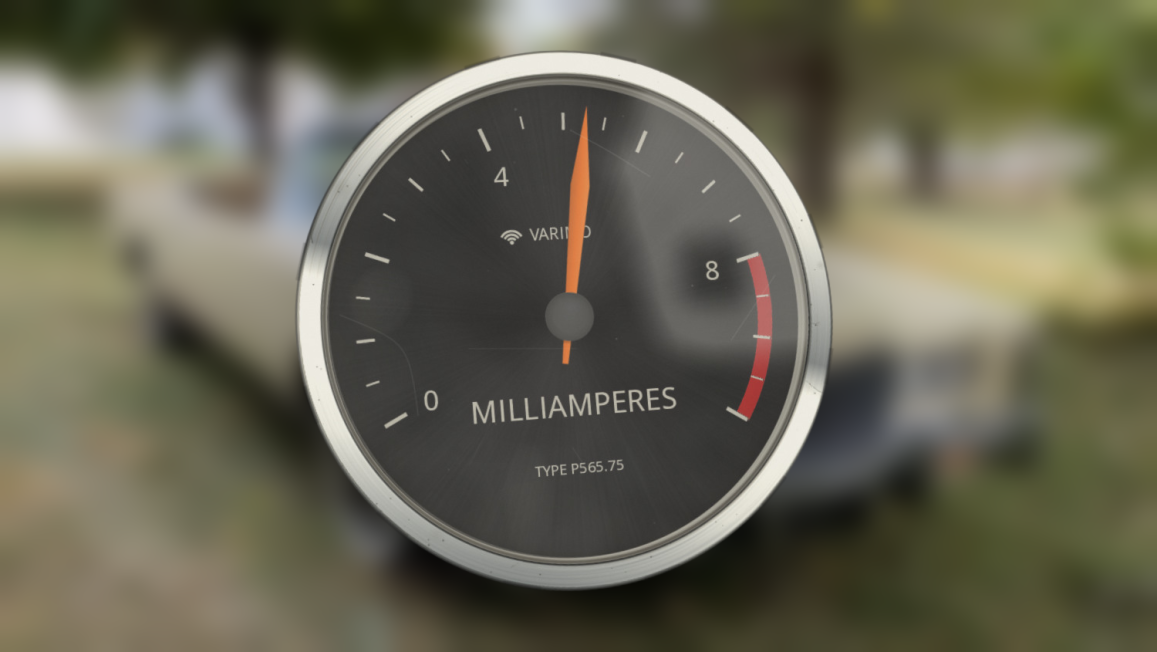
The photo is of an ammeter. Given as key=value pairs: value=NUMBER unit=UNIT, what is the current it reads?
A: value=5.25 unit=mA
